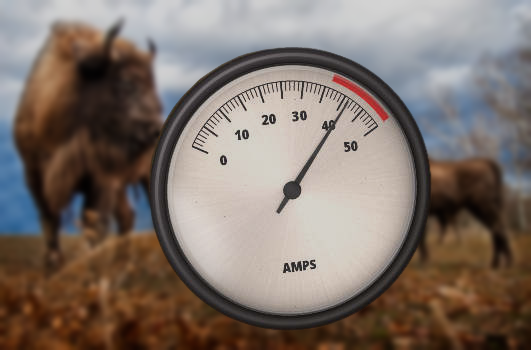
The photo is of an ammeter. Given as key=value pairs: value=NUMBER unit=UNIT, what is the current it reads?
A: value=41 unit=A
